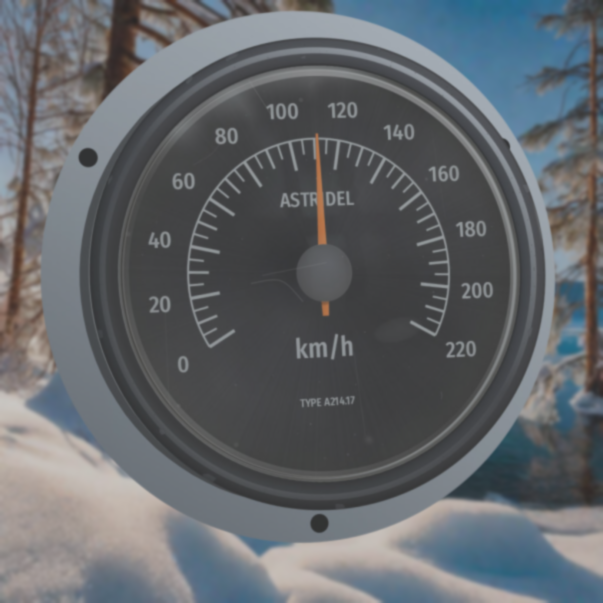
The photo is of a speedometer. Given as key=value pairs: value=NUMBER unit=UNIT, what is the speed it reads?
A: value=110 unit=km/h
